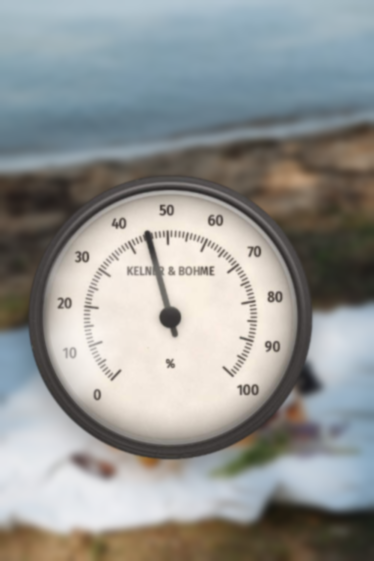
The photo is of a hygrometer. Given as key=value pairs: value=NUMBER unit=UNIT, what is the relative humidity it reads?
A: value=45 unit=%
